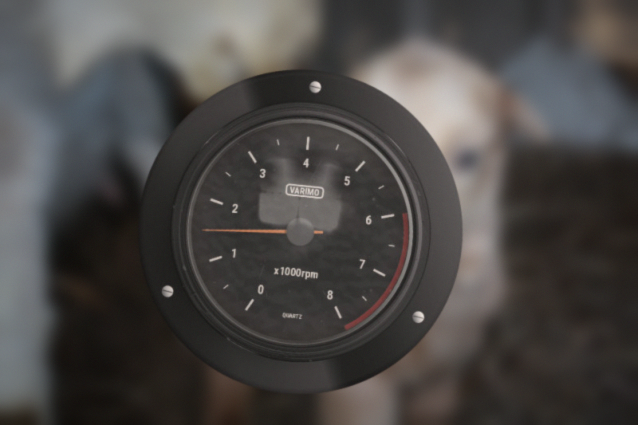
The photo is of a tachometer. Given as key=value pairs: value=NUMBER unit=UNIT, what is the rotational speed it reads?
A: value=1500 unit=rpm
